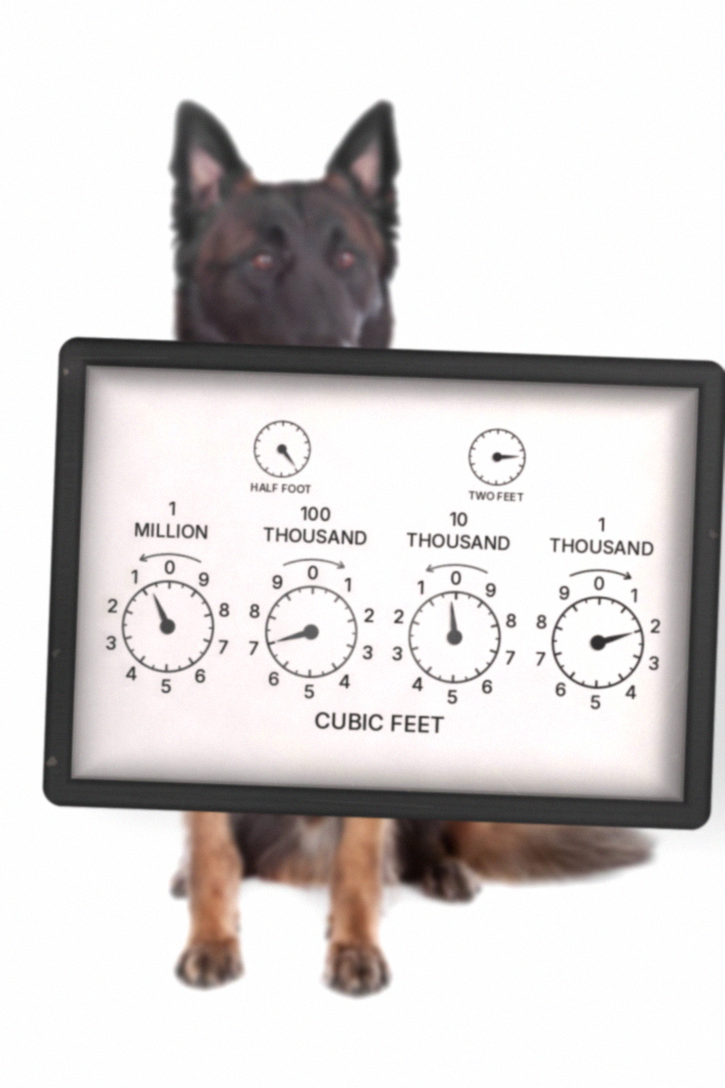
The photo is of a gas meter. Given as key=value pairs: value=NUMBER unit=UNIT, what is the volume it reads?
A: value=70200 unit=ft³
